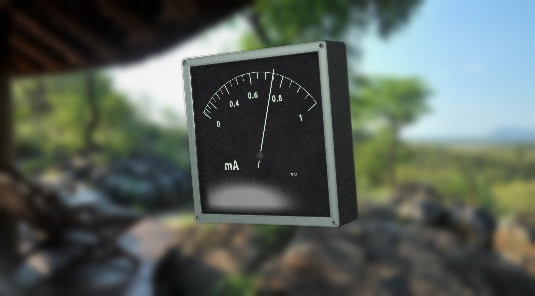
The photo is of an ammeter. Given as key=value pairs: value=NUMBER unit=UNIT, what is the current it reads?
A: value=0.75 unit=mA
